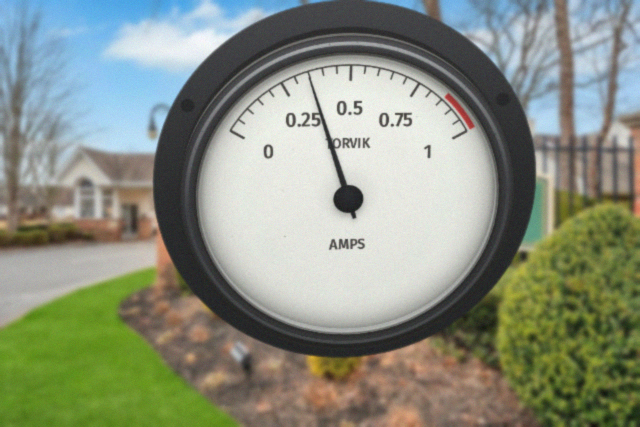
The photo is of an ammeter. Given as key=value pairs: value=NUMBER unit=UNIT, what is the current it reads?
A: value=0.35 unit=A
